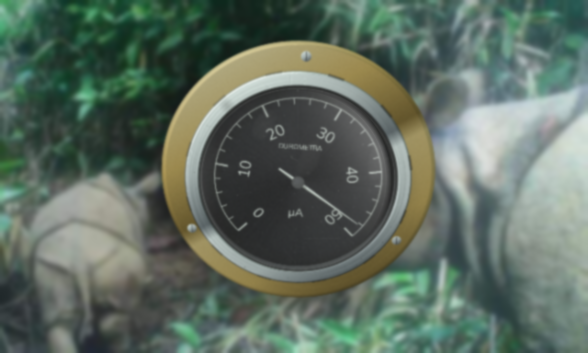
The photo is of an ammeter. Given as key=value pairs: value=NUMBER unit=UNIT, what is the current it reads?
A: value=48 unit=µA
